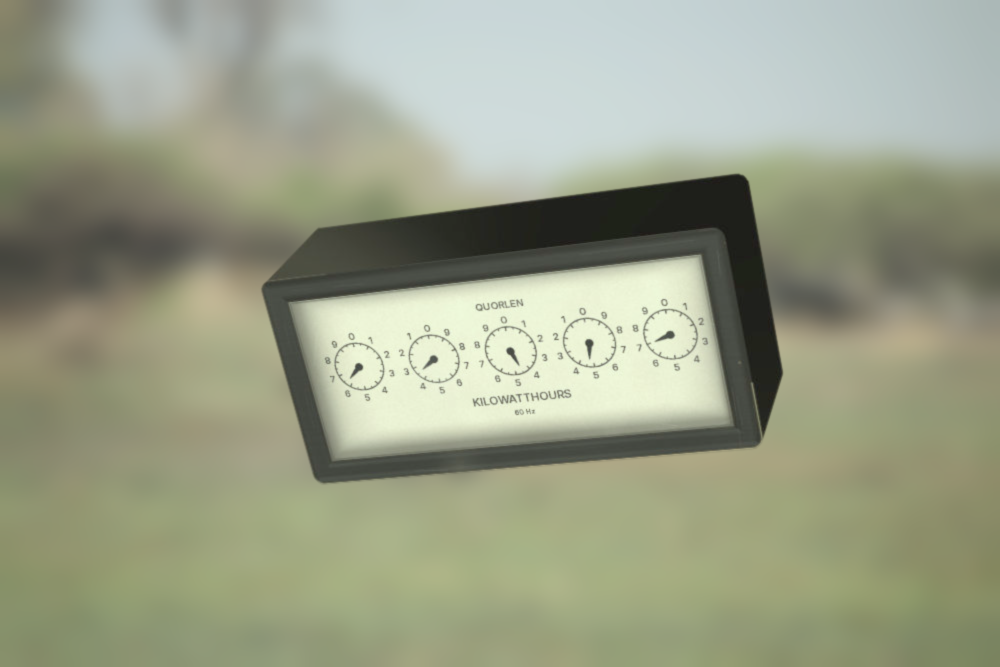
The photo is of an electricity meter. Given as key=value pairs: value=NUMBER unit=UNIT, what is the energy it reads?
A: value=63447 unit=kWh
